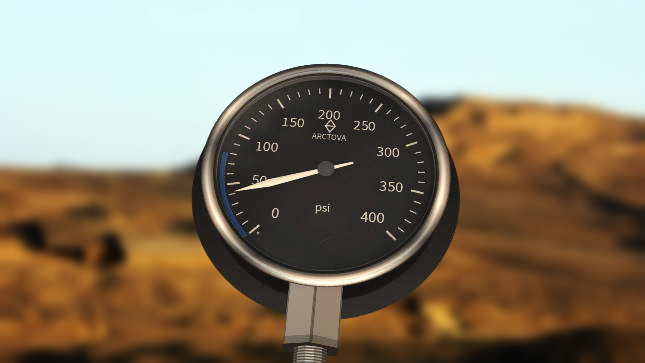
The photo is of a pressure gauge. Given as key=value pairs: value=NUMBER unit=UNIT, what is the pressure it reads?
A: value=40 unit=psi
